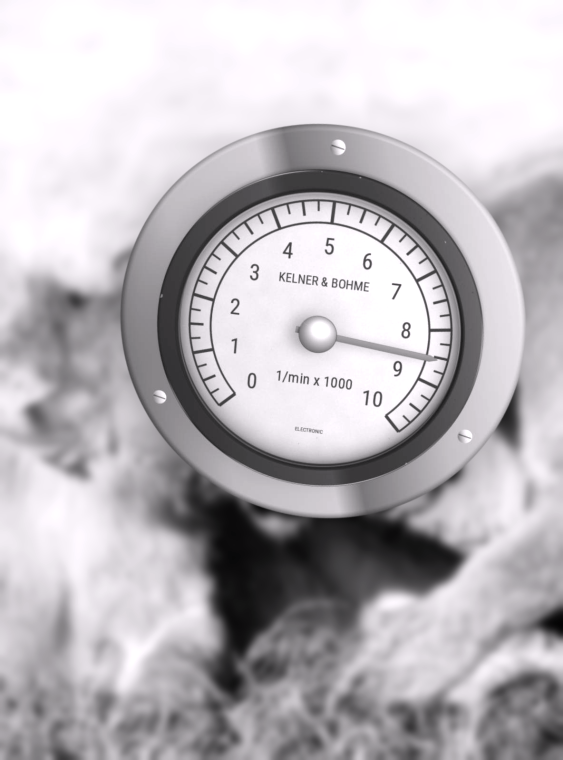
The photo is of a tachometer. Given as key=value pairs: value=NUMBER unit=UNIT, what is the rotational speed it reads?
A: value=8500 unit=rpm
